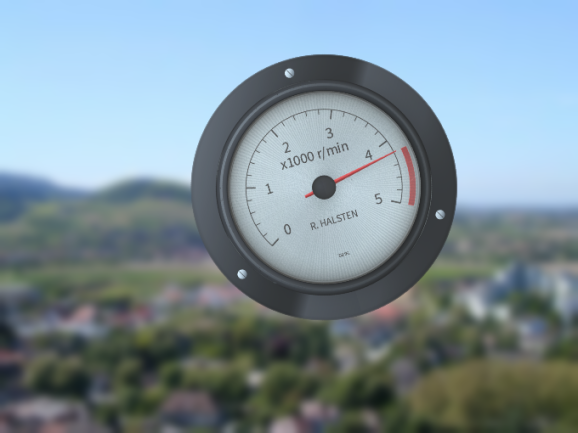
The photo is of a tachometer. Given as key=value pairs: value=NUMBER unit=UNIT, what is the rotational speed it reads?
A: value=4200 unit=rpm
